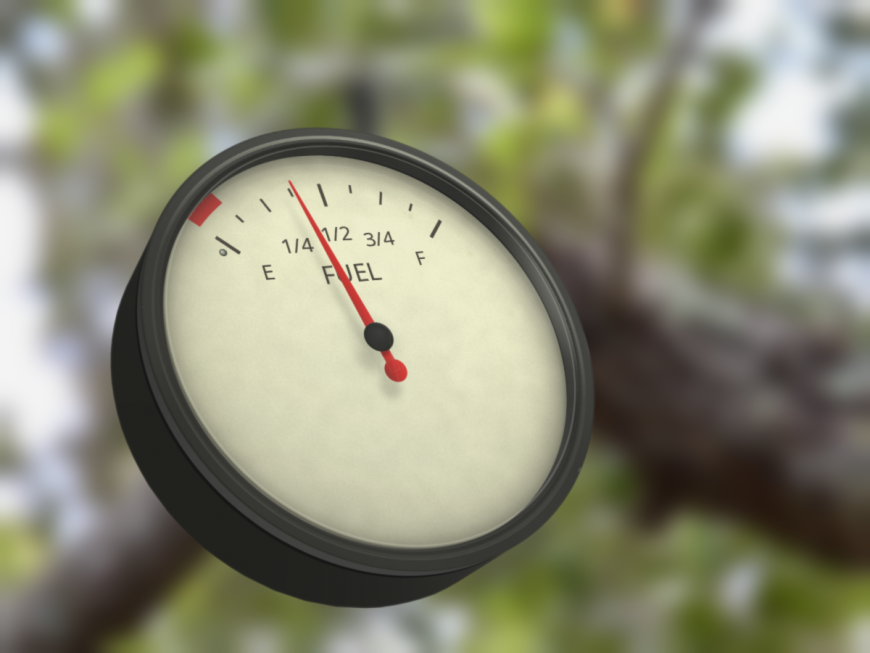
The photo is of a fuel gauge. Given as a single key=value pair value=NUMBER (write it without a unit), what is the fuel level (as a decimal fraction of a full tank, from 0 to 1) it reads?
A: value=0.375
